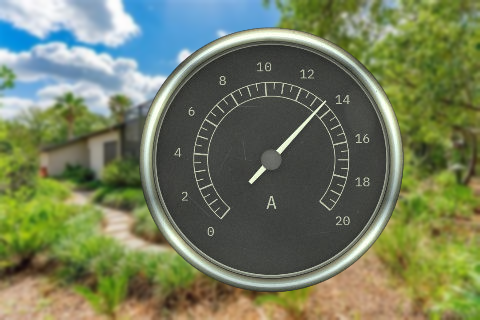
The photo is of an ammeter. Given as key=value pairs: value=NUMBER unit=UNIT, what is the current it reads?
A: value=13.5 unit=A
